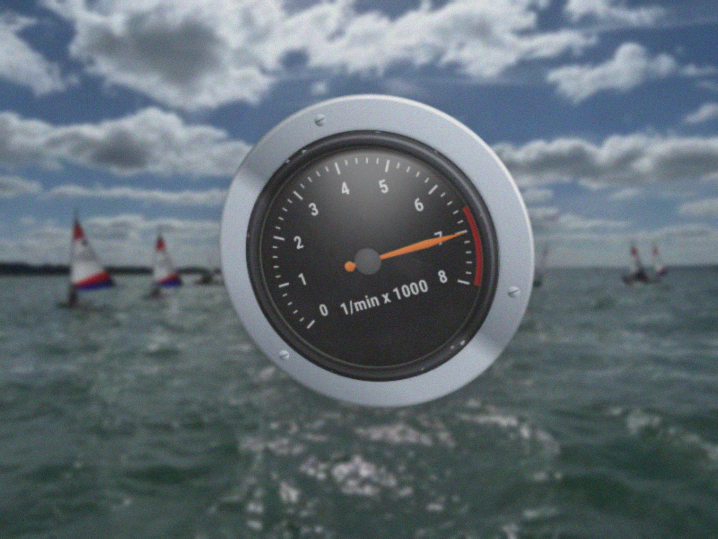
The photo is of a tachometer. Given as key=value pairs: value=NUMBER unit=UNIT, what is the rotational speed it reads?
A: value=7000 unit=rpm
